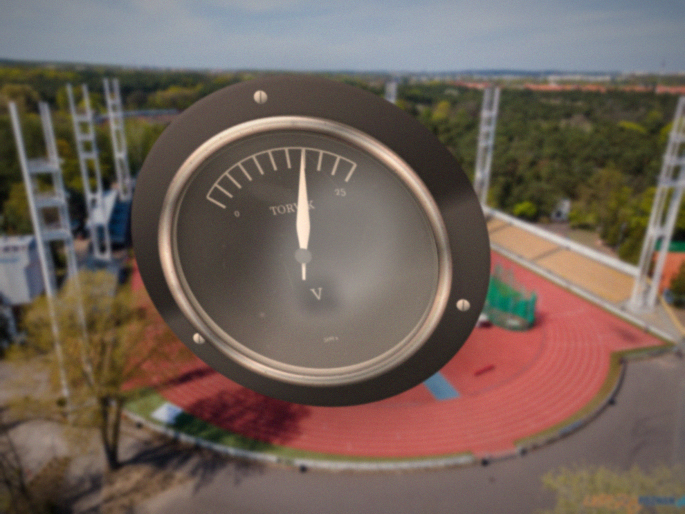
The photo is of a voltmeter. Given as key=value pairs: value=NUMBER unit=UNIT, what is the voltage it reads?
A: value=17.5 unit=V
